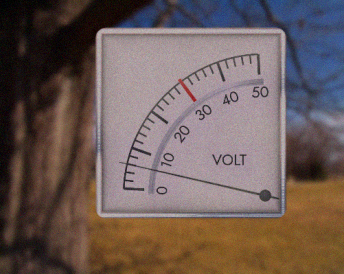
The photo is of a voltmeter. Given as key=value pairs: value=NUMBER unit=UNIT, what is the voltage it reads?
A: value=6 unit=V
